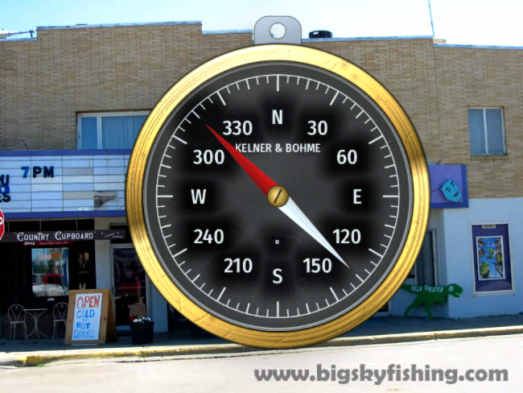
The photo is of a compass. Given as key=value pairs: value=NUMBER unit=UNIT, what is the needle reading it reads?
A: value=315 unit=°
